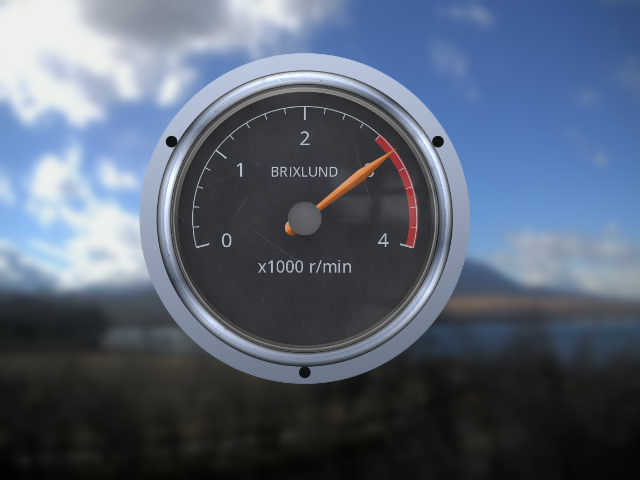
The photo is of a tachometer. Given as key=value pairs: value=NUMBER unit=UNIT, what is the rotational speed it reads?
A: value=3000 unit=rpm
